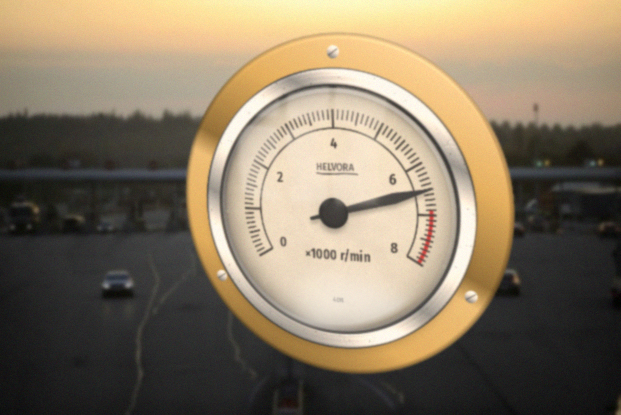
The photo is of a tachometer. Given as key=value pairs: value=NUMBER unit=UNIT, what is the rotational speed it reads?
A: value=6500 unit=rpm
